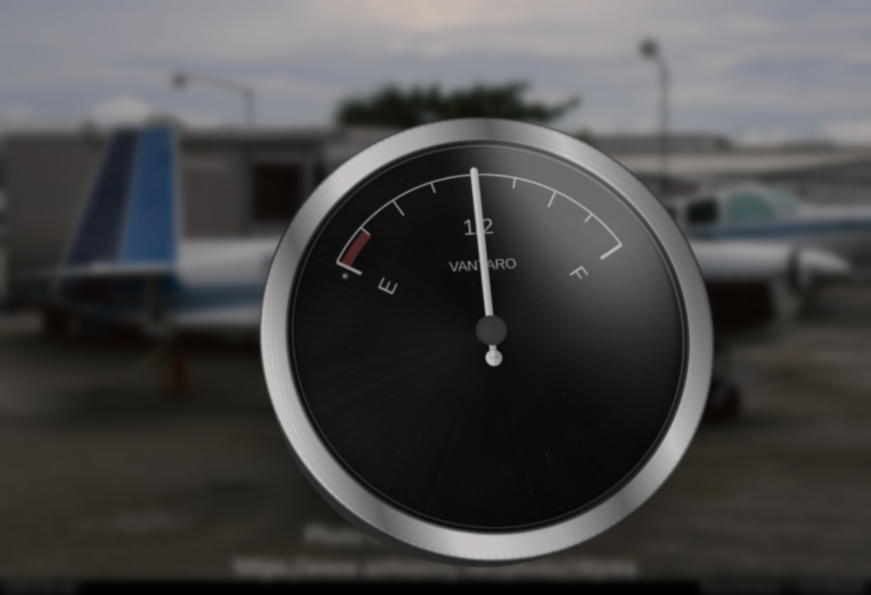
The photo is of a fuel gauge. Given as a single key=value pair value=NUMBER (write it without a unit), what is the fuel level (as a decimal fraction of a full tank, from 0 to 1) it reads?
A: value=0.5
